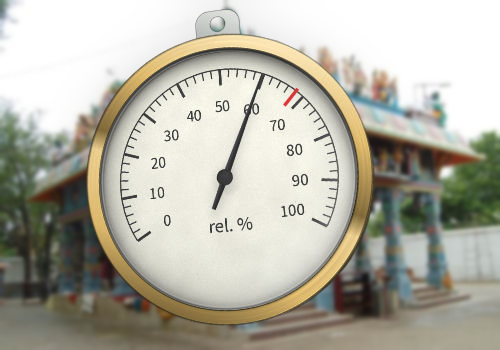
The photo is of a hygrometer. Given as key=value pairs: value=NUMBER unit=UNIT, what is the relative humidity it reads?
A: value=60 unit=%
